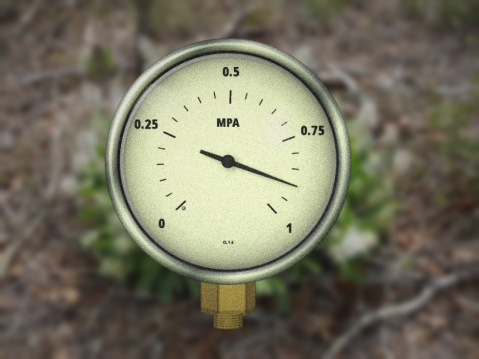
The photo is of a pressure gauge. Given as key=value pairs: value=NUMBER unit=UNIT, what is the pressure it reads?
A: value=0.9 unit=MPa
